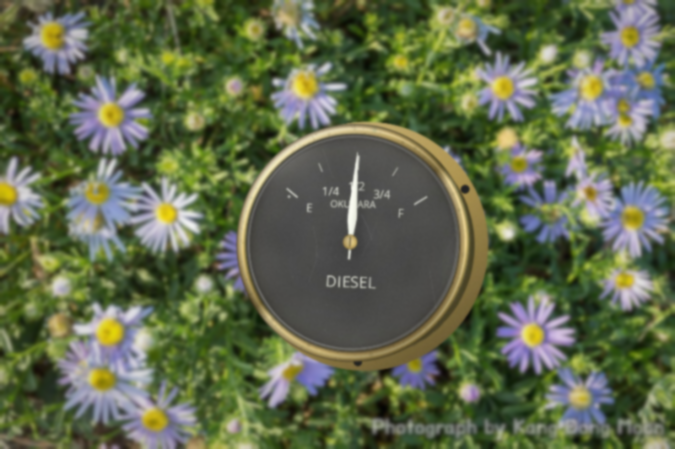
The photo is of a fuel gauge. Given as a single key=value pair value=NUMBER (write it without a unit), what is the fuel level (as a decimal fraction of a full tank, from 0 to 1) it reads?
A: value=0.5
